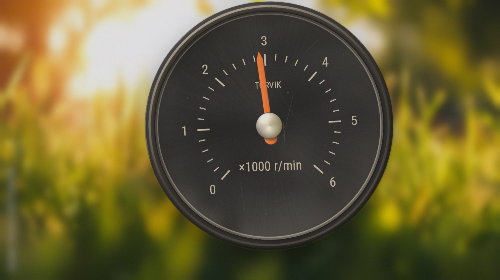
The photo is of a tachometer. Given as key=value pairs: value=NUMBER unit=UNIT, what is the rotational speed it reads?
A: value=2900 unit=rpm
